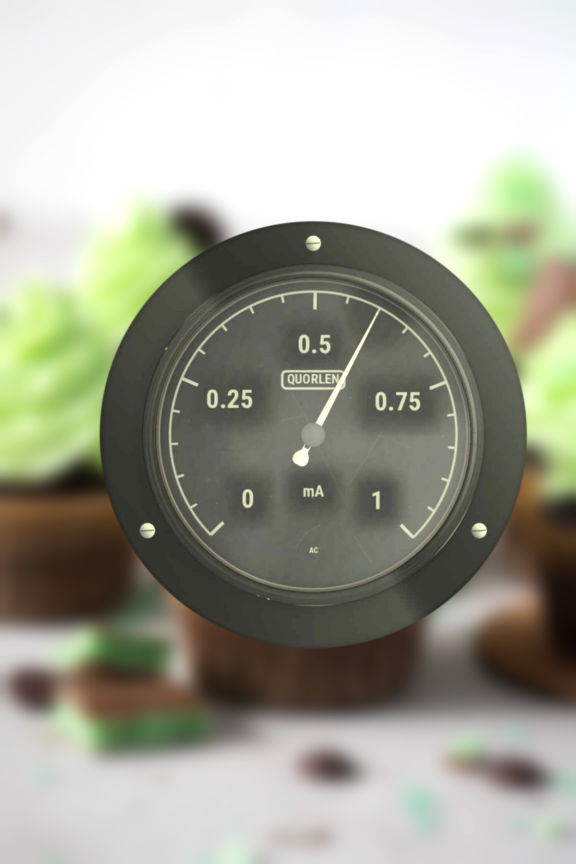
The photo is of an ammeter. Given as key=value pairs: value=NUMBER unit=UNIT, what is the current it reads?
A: value=0.6 unit=mA
